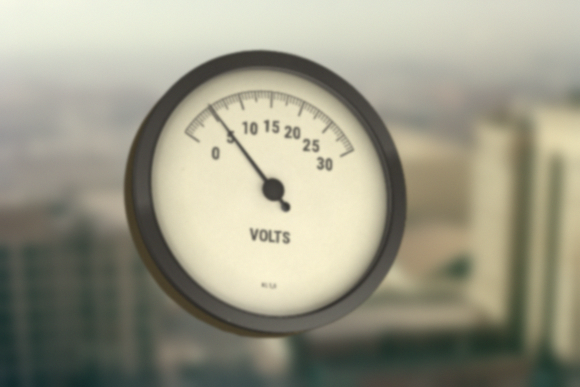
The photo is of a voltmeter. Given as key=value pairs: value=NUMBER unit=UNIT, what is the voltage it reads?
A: value=5 unit=V
